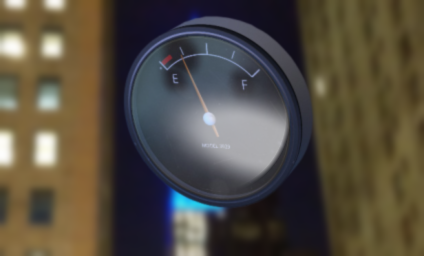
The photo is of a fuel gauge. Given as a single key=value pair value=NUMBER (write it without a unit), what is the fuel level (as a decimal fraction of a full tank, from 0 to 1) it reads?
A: value=0.25
